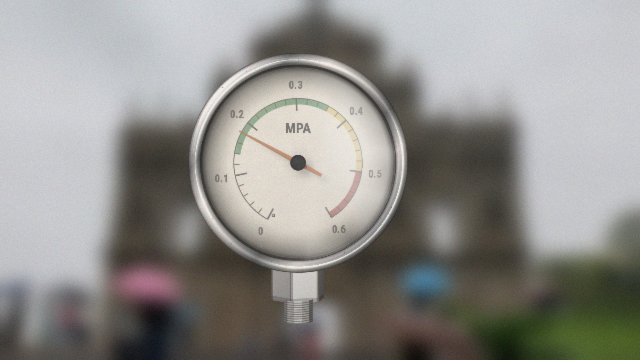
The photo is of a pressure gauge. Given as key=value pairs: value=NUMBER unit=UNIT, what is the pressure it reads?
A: value=0.18 unit=MPa
